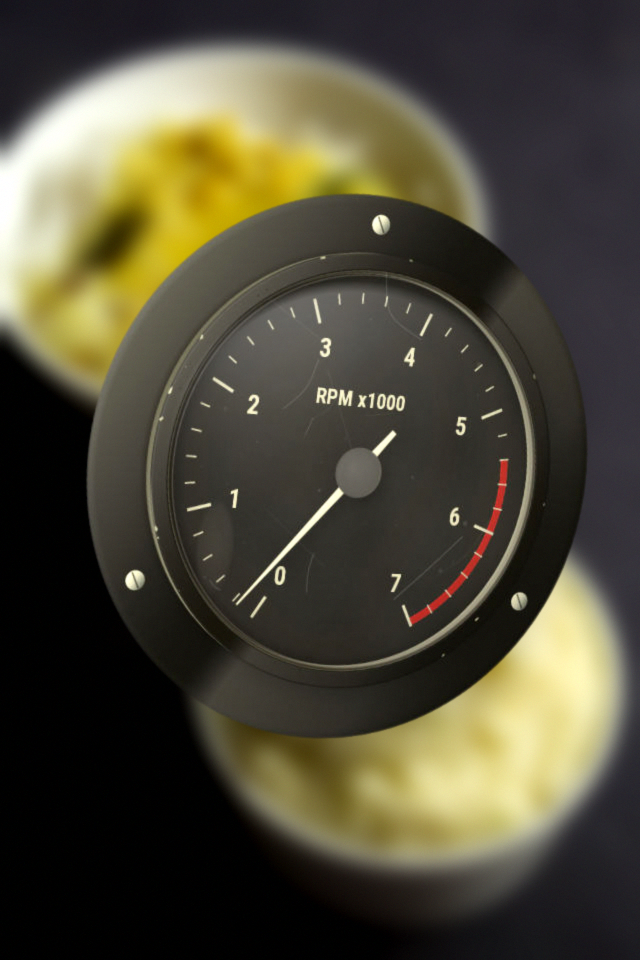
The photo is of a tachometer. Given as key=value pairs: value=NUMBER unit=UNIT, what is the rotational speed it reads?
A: value=200 unit=rpm
